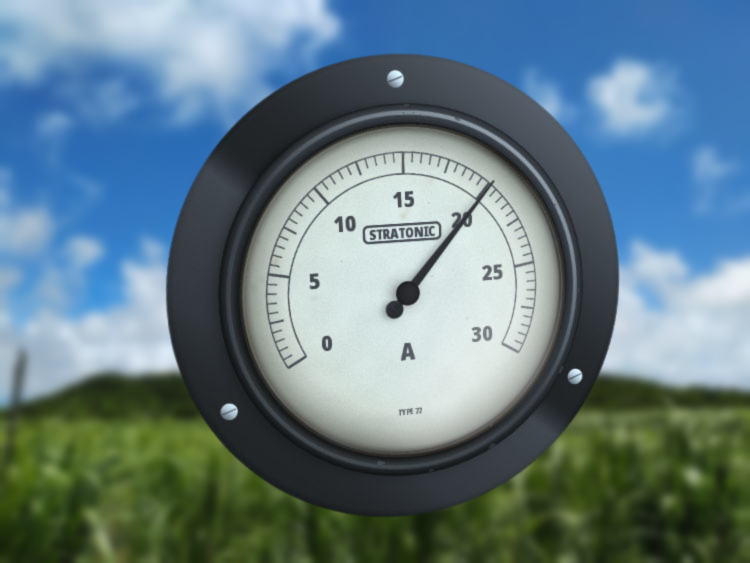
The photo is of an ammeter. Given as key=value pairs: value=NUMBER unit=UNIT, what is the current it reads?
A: value=20 unit=A
